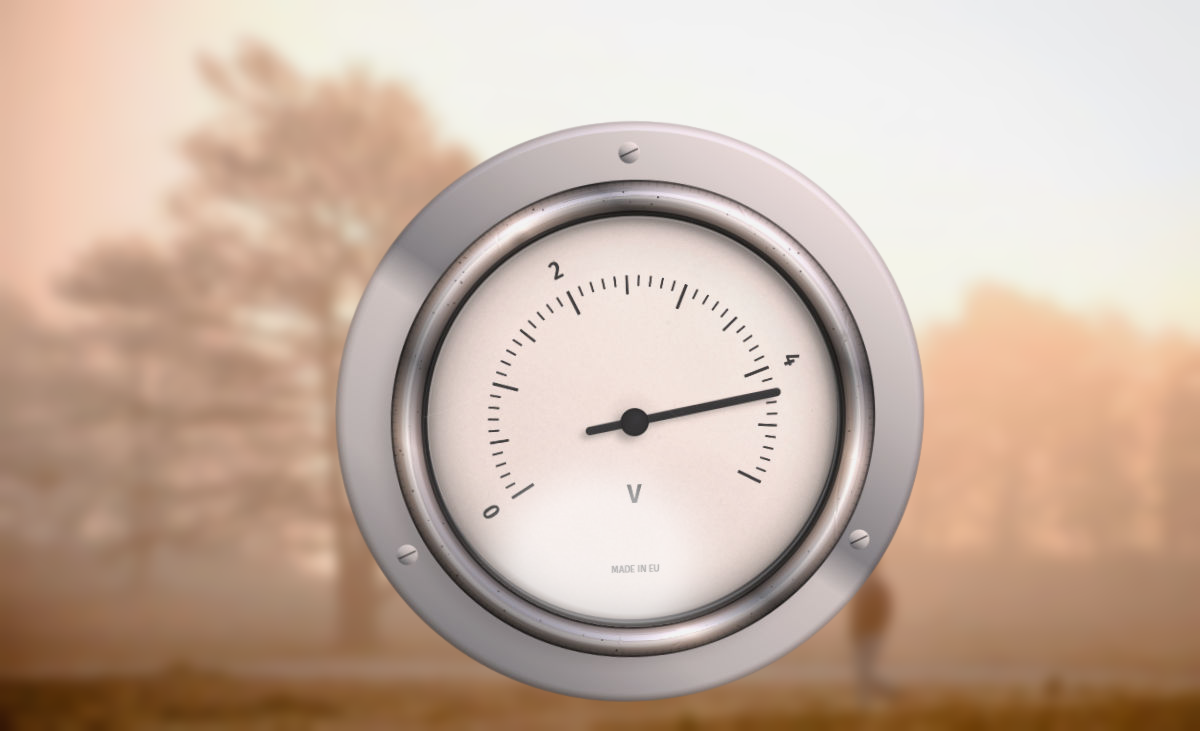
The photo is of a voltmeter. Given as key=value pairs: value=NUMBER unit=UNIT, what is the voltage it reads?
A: value=4.2 unit=V
